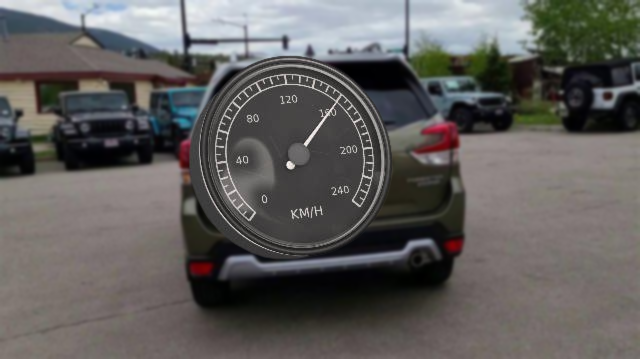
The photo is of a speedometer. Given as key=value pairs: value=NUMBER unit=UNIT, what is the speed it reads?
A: value=160 unit=km/h
